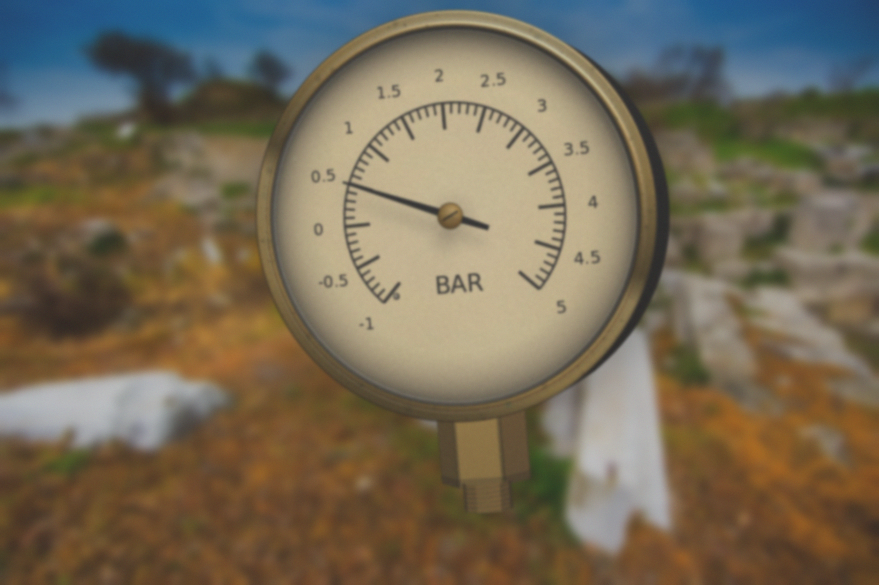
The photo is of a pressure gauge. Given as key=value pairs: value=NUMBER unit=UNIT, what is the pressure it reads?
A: value=0.5 unit=bar
